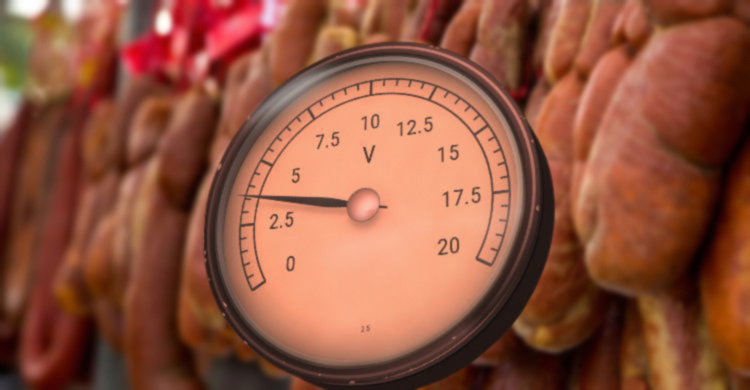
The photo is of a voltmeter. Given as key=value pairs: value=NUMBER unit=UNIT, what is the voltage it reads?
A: value=3.5 unit=V
